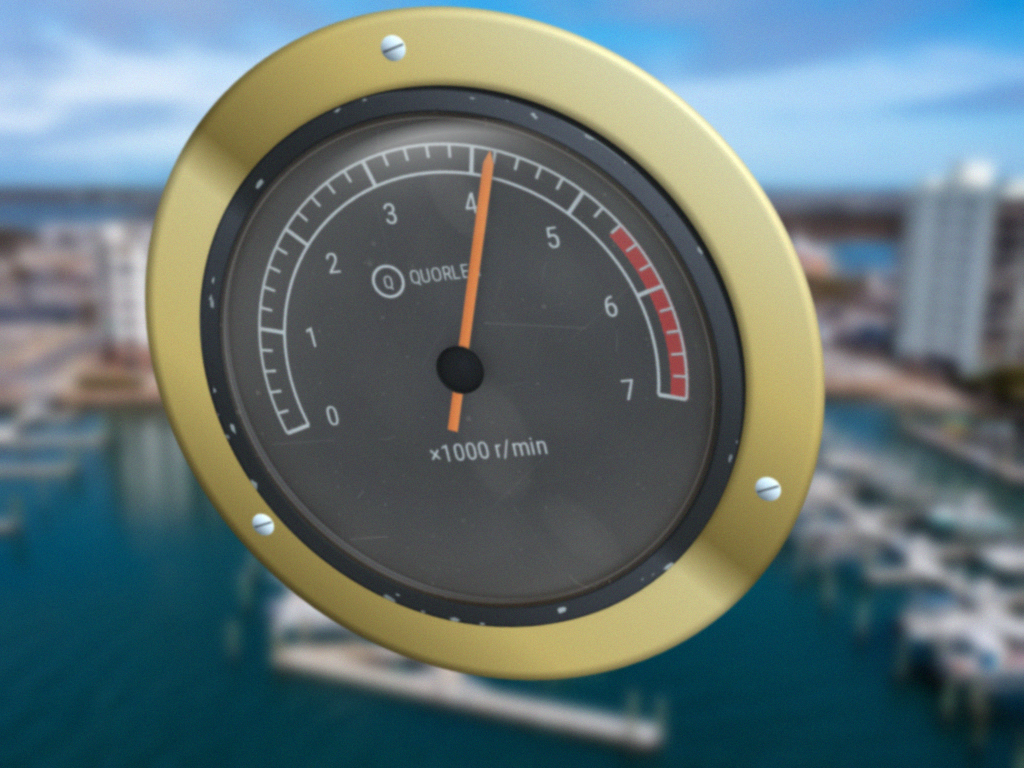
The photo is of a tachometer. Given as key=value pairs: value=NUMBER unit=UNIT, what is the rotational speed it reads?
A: value=4200 unit=rpm
